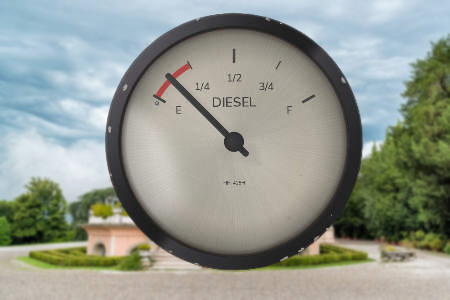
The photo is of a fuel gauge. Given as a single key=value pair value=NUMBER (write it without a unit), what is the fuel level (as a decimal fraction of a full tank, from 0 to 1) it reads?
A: value=0.125
